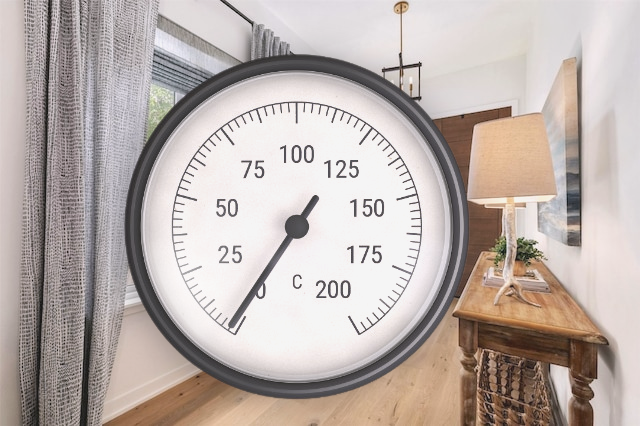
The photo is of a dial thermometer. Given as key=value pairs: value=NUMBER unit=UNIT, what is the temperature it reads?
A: value=2.5 unit=°C
